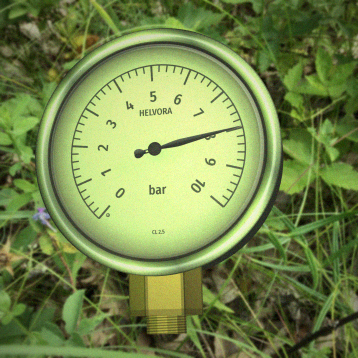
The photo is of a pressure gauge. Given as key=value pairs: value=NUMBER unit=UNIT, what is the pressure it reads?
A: value=8 unit=bar
